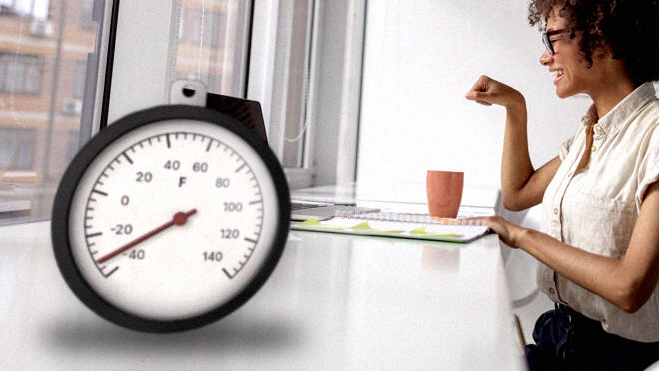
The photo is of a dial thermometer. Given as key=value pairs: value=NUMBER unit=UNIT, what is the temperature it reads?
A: value=-32 unit=°F
